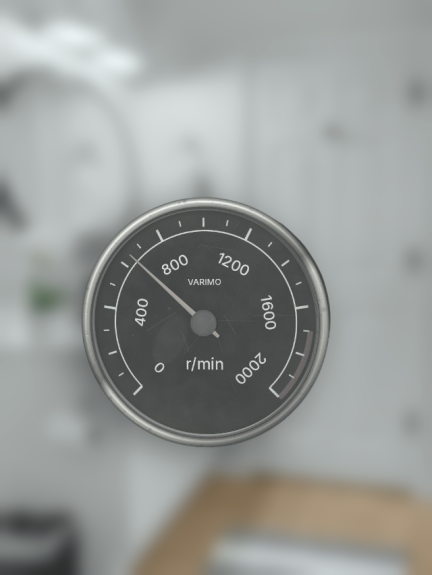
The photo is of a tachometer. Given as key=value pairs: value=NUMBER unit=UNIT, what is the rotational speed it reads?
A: value=650 unit=rpm
